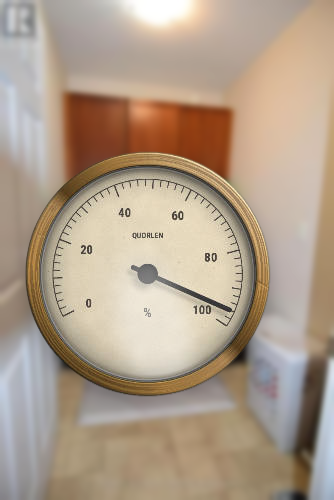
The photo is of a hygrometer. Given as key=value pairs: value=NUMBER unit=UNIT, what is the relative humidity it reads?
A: value=96 unit=%
